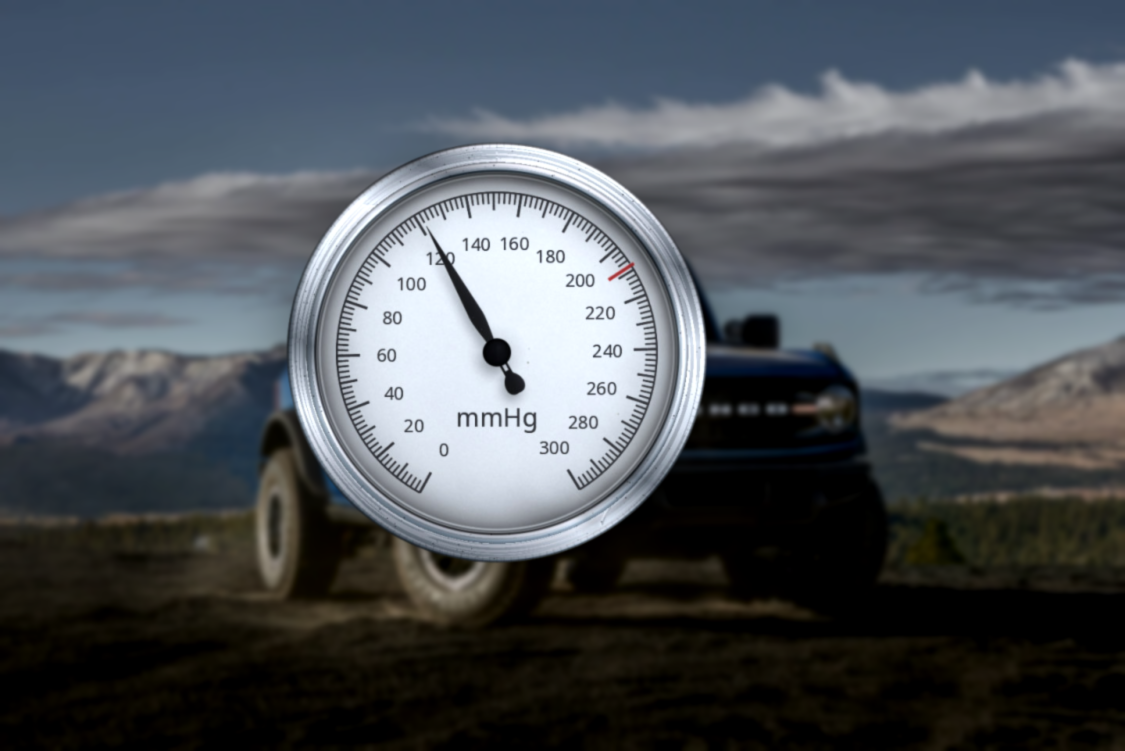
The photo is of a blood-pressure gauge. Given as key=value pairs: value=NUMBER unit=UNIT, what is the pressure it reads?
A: value=122 unit=mmHg
